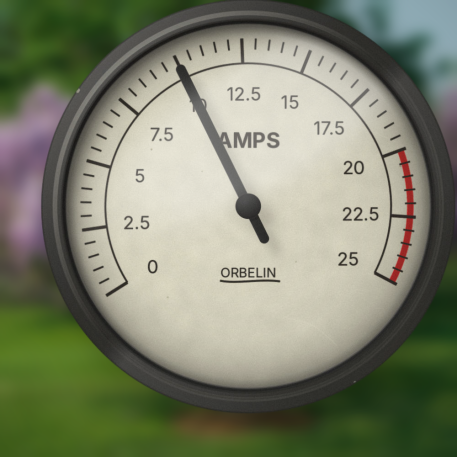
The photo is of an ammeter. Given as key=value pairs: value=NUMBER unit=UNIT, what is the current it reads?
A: value=10 unit=A
